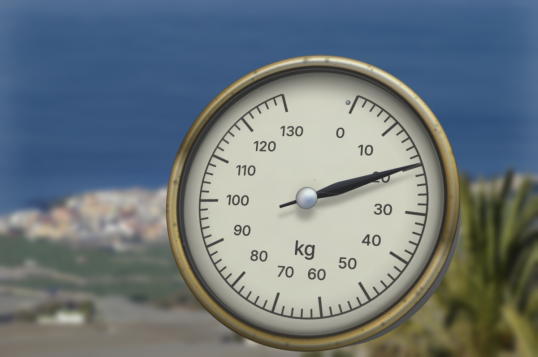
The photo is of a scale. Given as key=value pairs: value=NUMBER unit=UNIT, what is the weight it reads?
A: value=20 unit=kg
